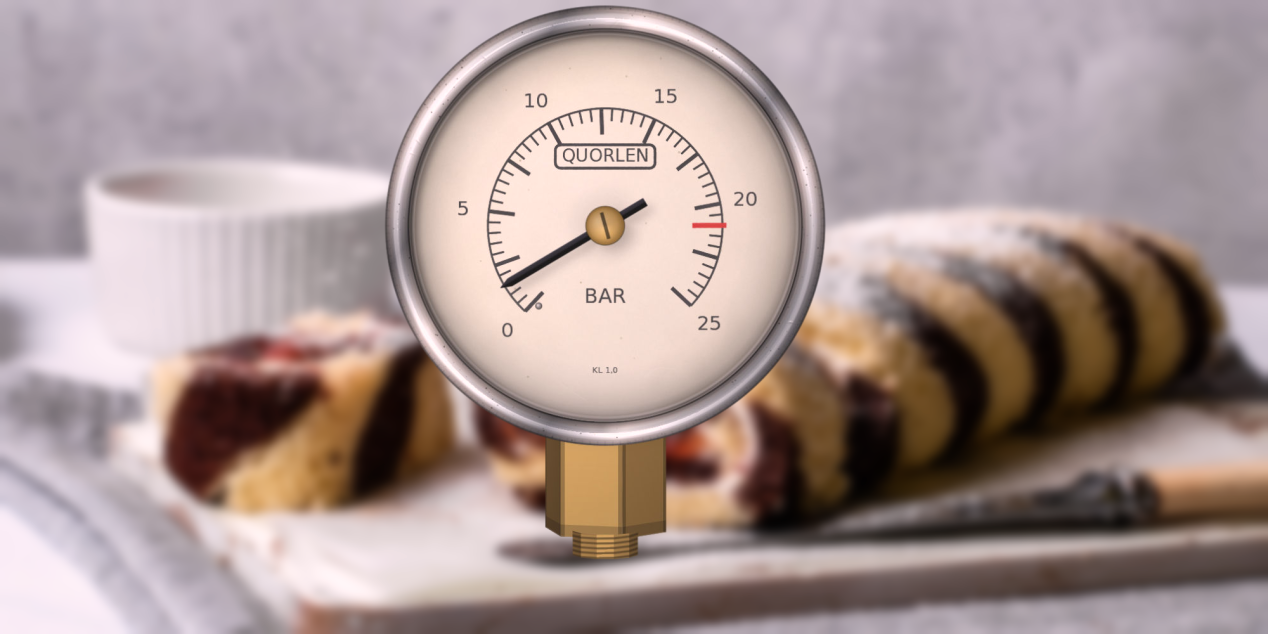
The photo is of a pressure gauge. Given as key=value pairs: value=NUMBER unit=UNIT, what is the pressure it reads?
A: value=1.5 unit=bar
